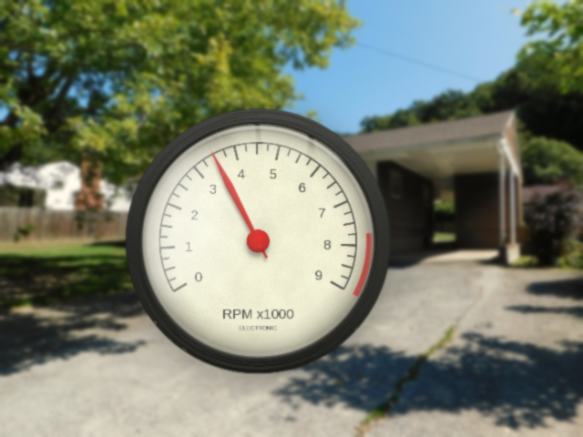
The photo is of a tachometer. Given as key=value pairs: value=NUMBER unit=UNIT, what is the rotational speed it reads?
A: value=3500 unit=rpm
